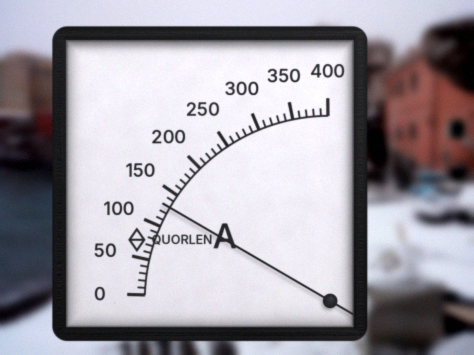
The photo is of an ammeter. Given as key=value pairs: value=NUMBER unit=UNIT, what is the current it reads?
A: value=130 unit=A
